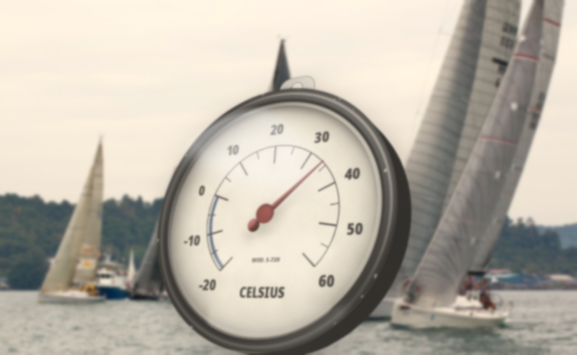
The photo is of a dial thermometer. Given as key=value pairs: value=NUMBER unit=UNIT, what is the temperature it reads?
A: value=35 unit=°C
